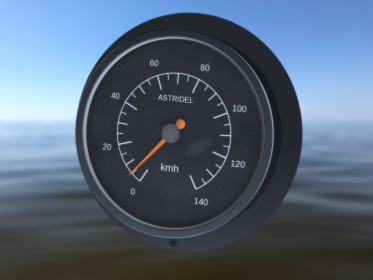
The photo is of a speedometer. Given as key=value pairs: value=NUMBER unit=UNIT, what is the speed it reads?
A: value=5 unit=km/h
